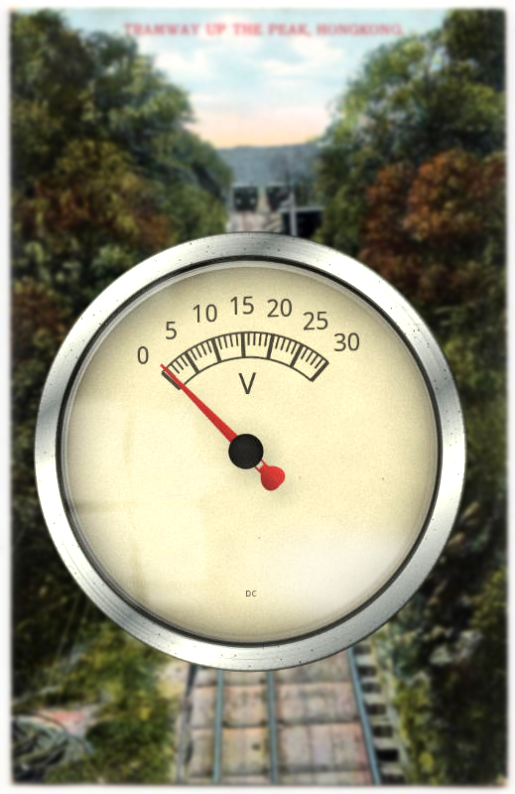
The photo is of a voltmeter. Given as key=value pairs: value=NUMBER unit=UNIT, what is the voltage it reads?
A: value=1 unit=V
